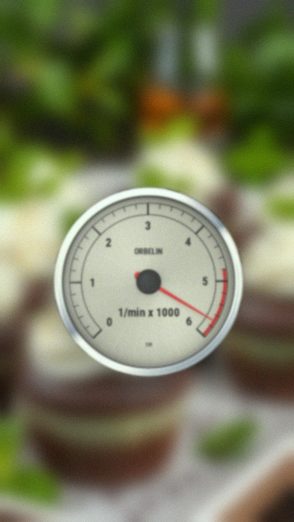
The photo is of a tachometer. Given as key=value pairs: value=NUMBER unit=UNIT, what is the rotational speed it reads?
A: value=5700 unit=rpm
